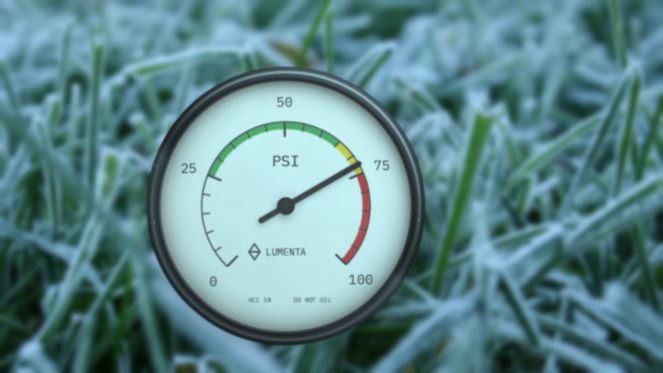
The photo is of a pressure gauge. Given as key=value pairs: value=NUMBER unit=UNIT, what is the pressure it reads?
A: value=72.5 unit=psi
